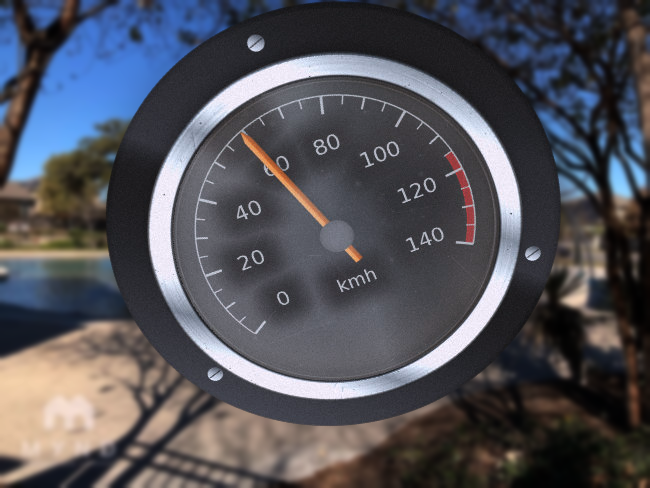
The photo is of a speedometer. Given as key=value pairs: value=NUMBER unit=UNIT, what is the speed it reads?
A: value=60 unit=km/h
